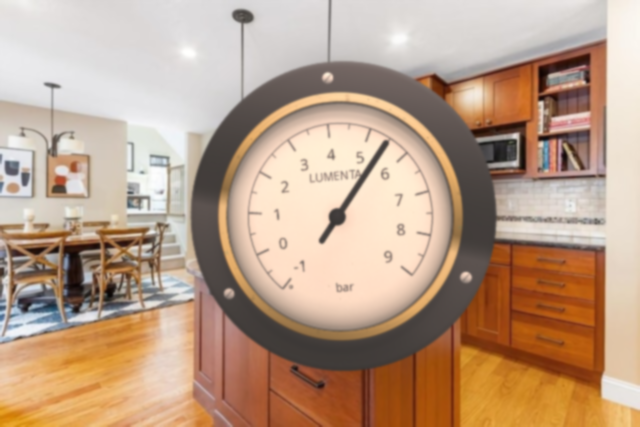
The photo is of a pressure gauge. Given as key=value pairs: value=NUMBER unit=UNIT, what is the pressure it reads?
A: value=5.5 unit=bar
